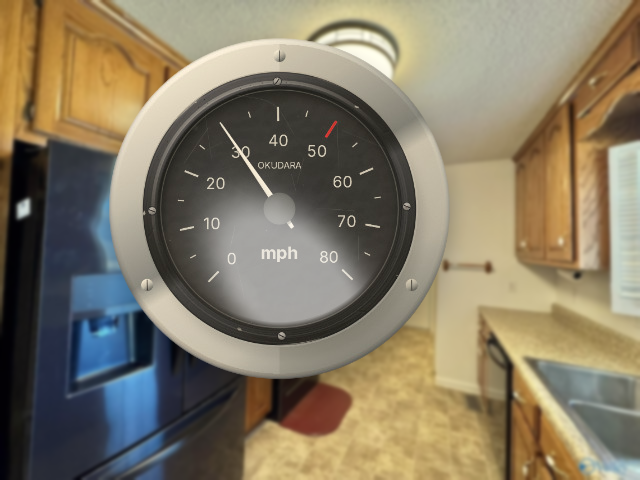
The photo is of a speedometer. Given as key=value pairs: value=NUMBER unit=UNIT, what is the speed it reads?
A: value=30 unit=mph
